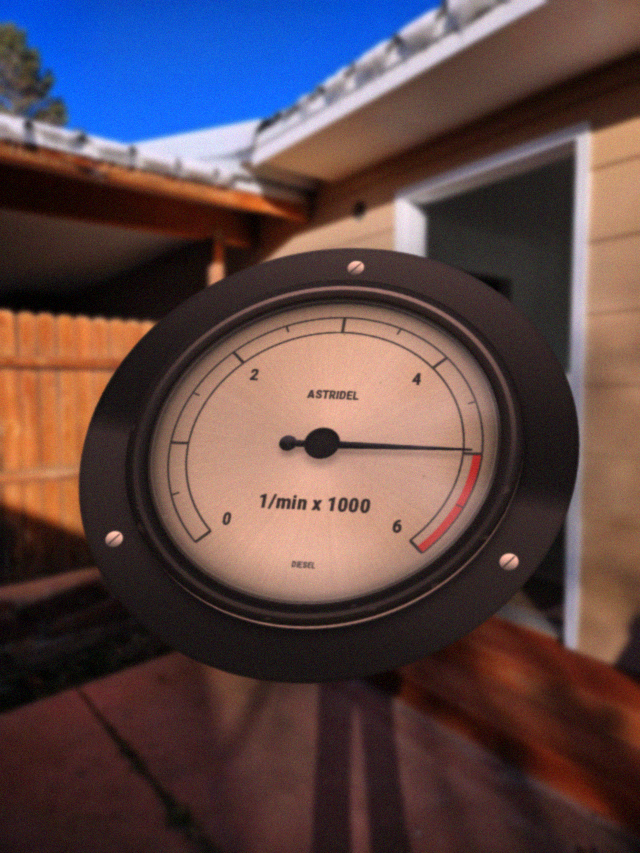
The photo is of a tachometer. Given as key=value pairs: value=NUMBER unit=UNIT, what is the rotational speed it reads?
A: value=5000 unit=rpm
